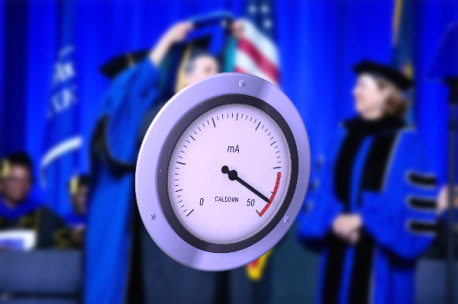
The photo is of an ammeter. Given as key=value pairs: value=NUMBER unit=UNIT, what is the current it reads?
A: value=47 unit=mA
